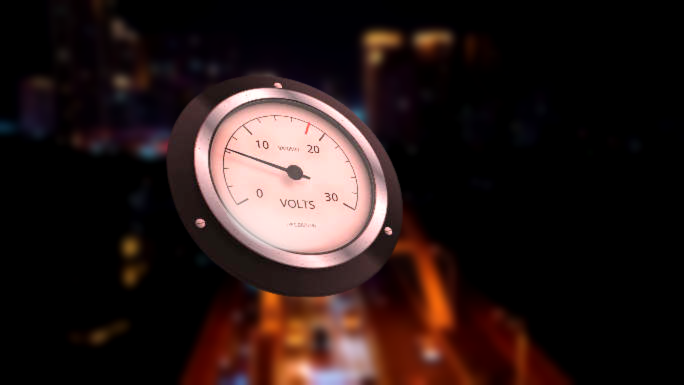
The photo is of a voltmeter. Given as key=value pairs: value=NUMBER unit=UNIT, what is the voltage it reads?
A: value=6 unit=V
